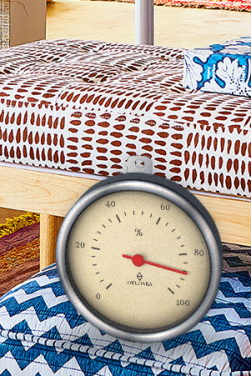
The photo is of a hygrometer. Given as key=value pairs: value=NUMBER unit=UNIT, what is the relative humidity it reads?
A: value=88 unit=%
